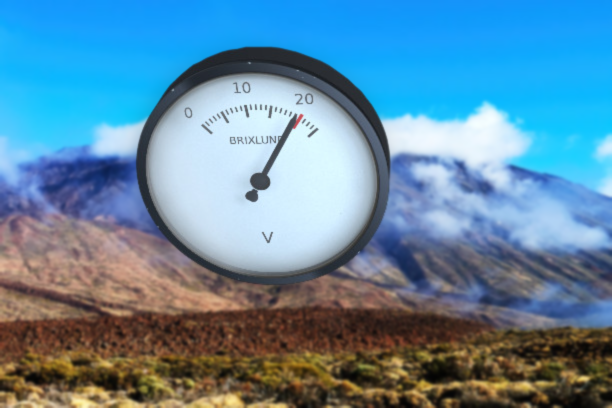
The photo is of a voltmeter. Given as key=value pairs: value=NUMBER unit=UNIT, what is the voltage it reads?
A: value=20 unit=V
